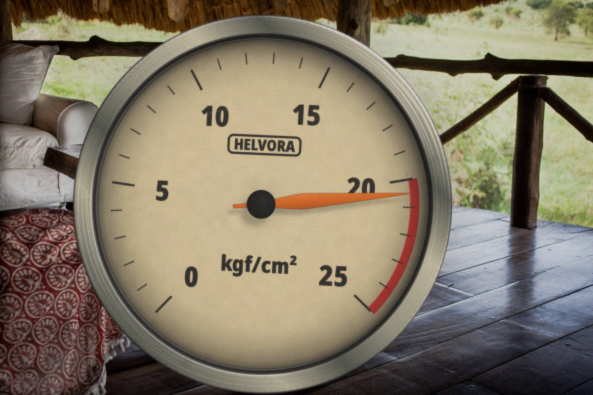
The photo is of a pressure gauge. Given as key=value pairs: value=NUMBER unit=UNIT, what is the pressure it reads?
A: value=20.5 unit=kg/cm²
